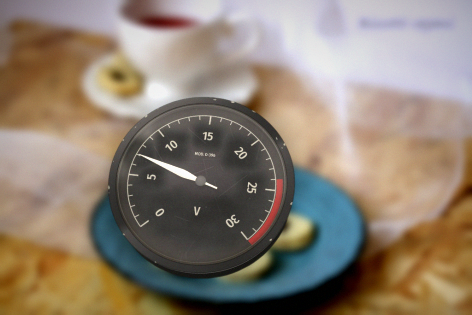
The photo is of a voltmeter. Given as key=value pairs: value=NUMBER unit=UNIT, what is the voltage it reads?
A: value=7 unit=V
